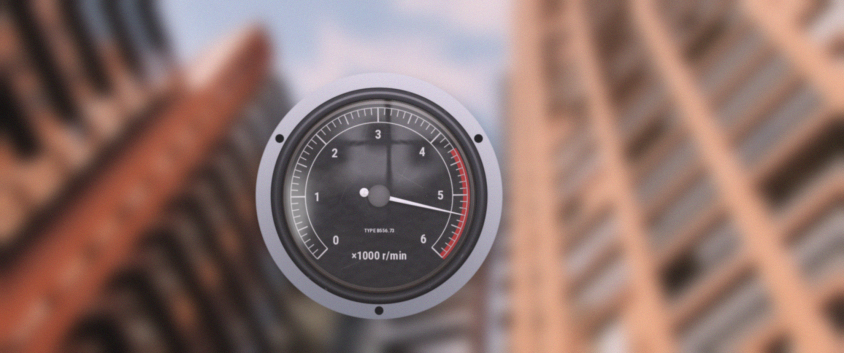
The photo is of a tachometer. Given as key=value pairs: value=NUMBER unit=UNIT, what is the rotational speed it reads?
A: value=5300 unit=rpm
